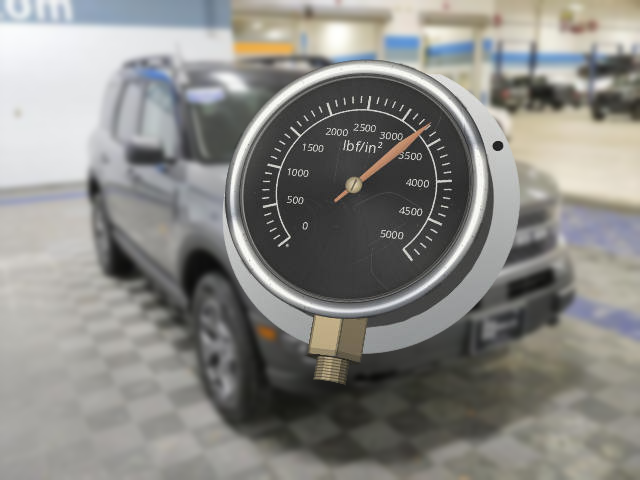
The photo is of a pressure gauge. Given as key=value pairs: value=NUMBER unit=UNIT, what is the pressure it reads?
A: value=3300 unit=psi
